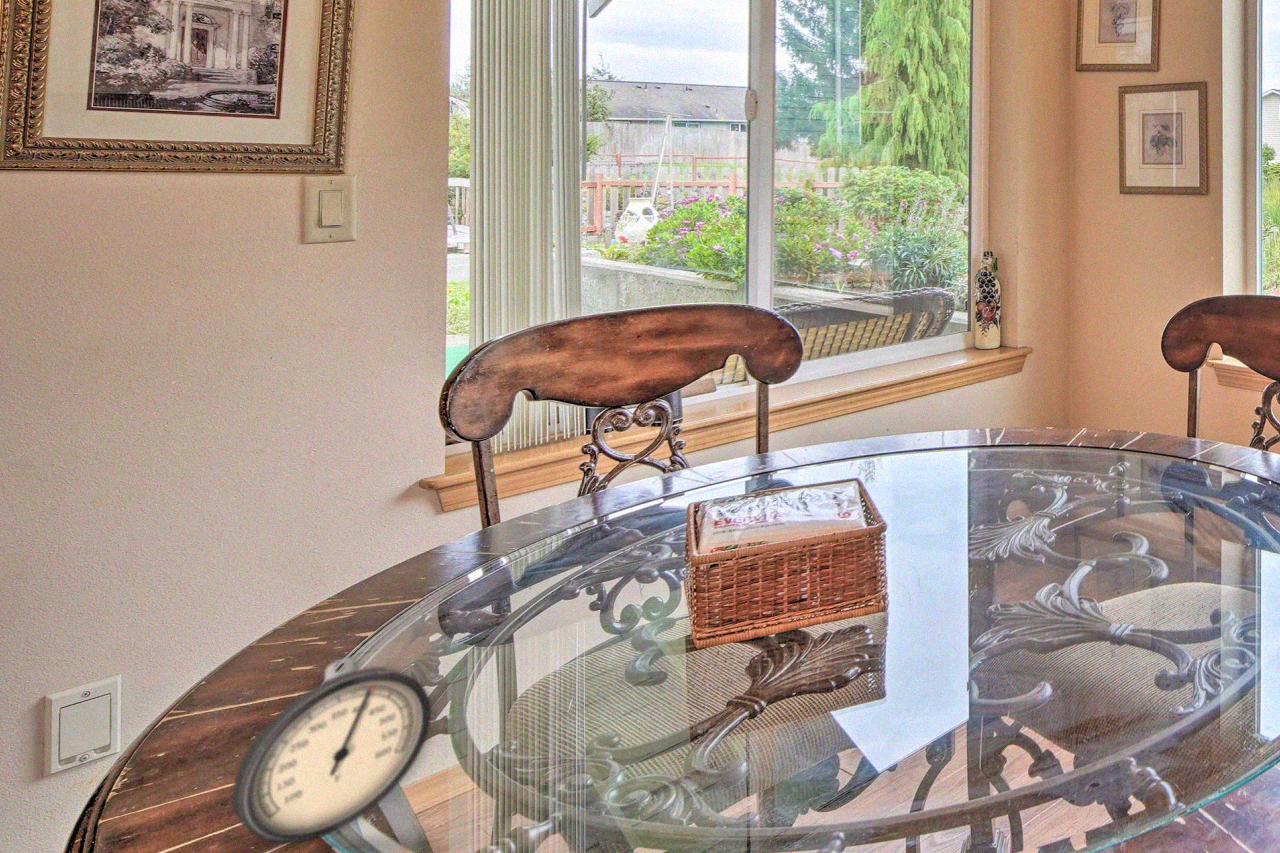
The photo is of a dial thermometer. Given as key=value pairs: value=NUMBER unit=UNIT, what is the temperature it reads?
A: value=400 unit=°F
